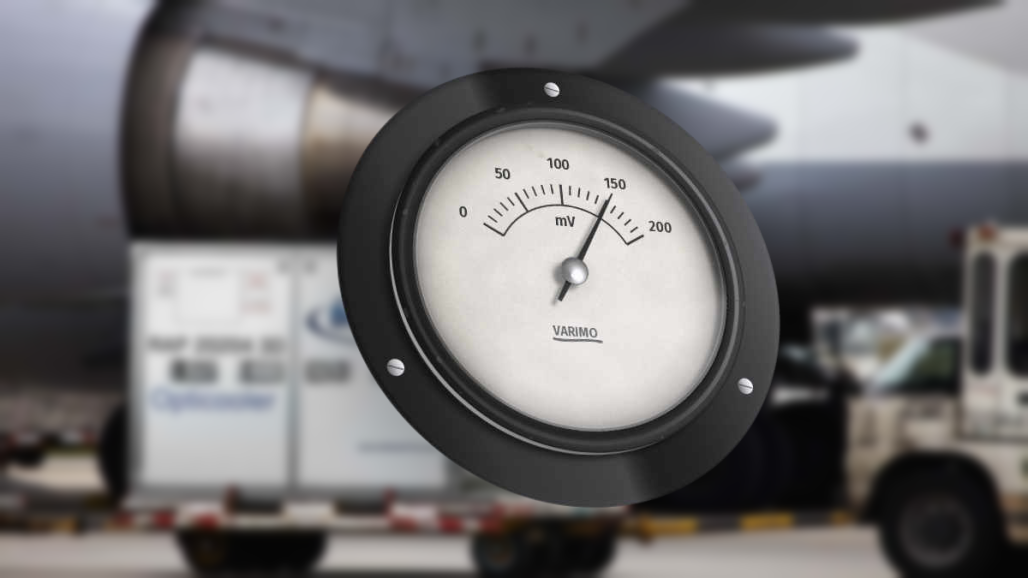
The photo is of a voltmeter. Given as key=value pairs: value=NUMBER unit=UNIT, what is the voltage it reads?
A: value=150 unit=mV
